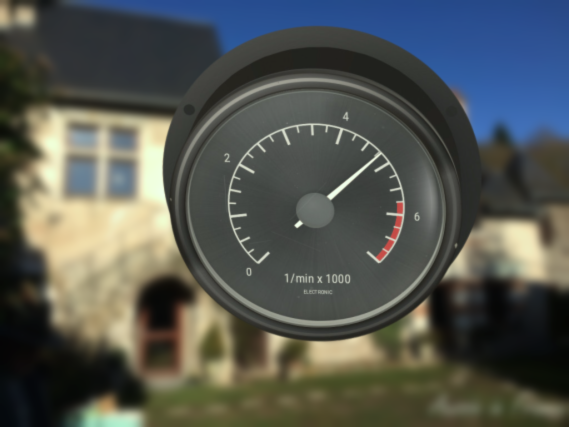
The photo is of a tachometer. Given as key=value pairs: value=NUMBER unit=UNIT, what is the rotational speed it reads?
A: value=4750 unit=rpm
